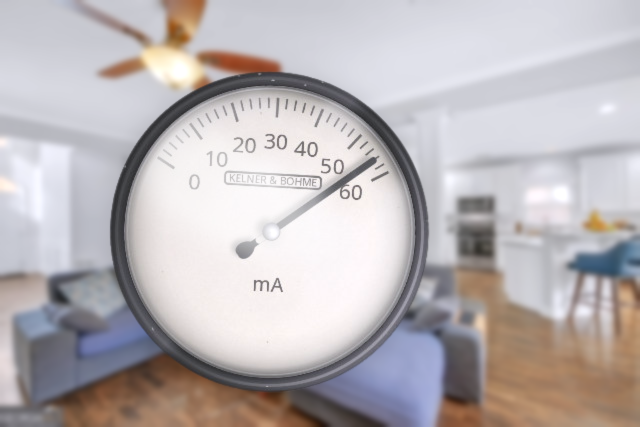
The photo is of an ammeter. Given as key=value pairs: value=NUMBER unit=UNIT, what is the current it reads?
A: value=56 unit=mA
